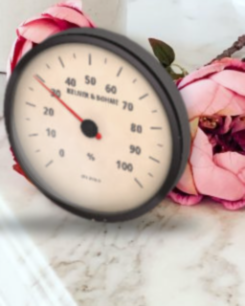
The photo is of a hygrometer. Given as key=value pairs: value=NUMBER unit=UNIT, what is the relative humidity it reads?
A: value=30 unit=%
